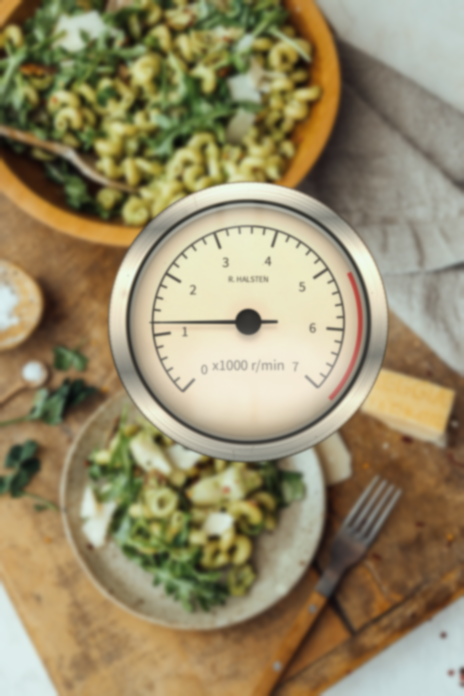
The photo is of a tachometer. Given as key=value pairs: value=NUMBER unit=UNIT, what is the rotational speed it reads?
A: value=1200 unit=rpm
